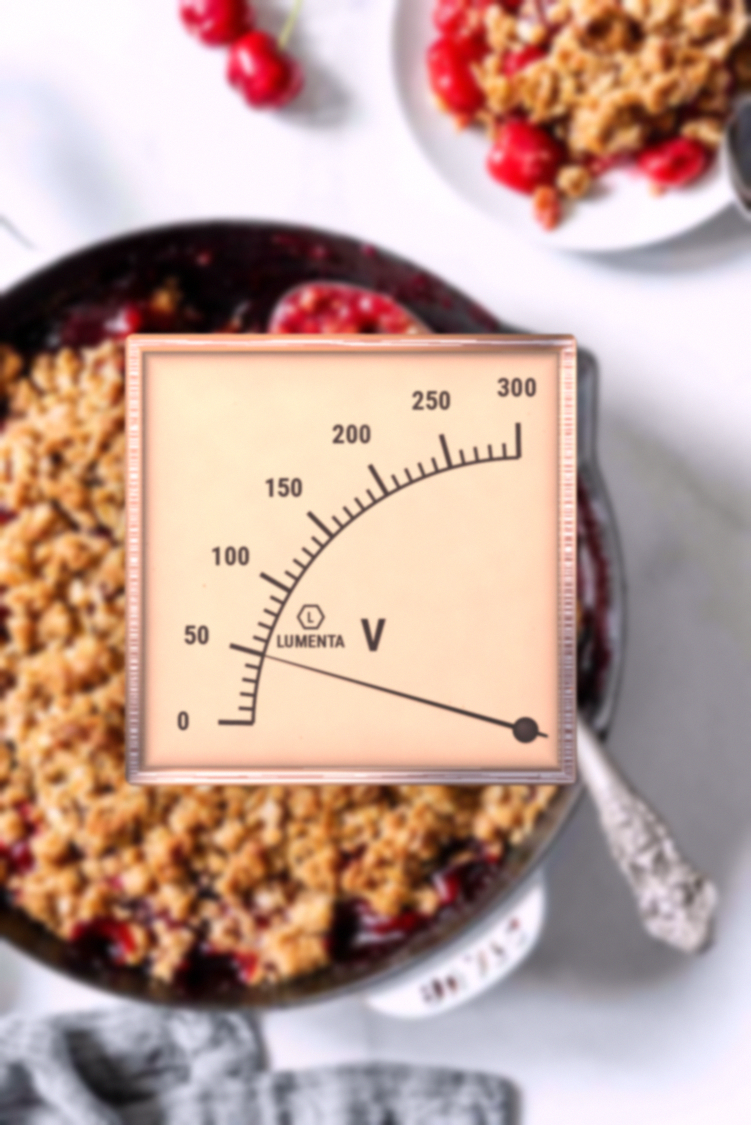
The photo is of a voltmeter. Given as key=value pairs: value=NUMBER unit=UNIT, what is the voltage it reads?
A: value=50 unit=V
